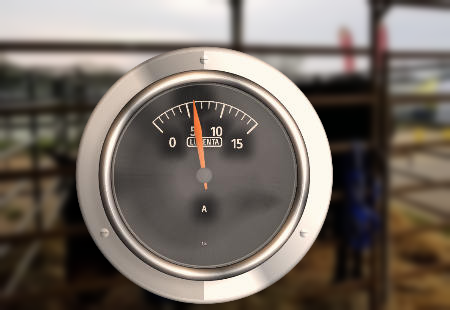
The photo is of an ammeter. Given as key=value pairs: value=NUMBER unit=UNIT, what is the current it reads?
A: value=6 unit=A
